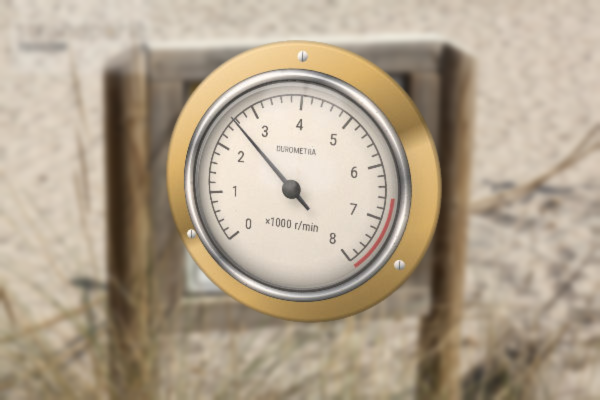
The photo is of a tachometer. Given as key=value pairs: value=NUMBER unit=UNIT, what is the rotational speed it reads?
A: value=2600 unit=rpm
